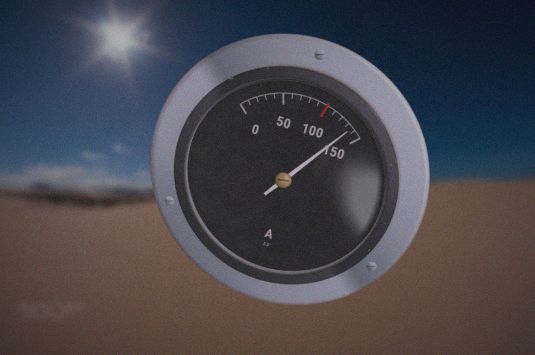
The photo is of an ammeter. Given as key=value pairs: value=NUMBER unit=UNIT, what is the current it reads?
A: value=135 unit=A
